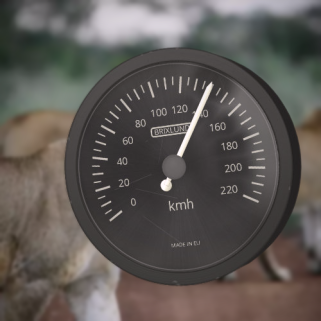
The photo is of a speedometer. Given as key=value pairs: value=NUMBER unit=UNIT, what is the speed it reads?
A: value=140 unit=km/h
